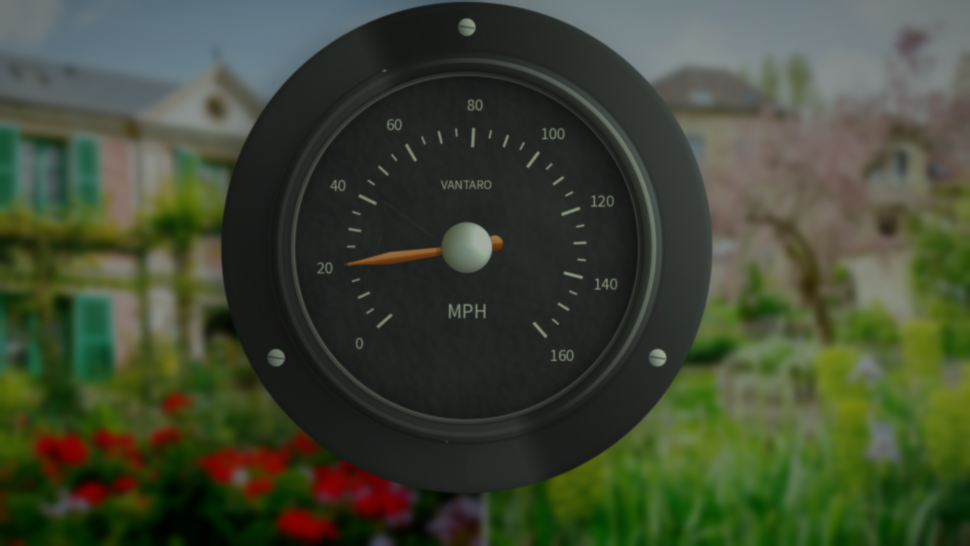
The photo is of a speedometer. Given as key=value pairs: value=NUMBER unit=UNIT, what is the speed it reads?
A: value=20 unit=mph
